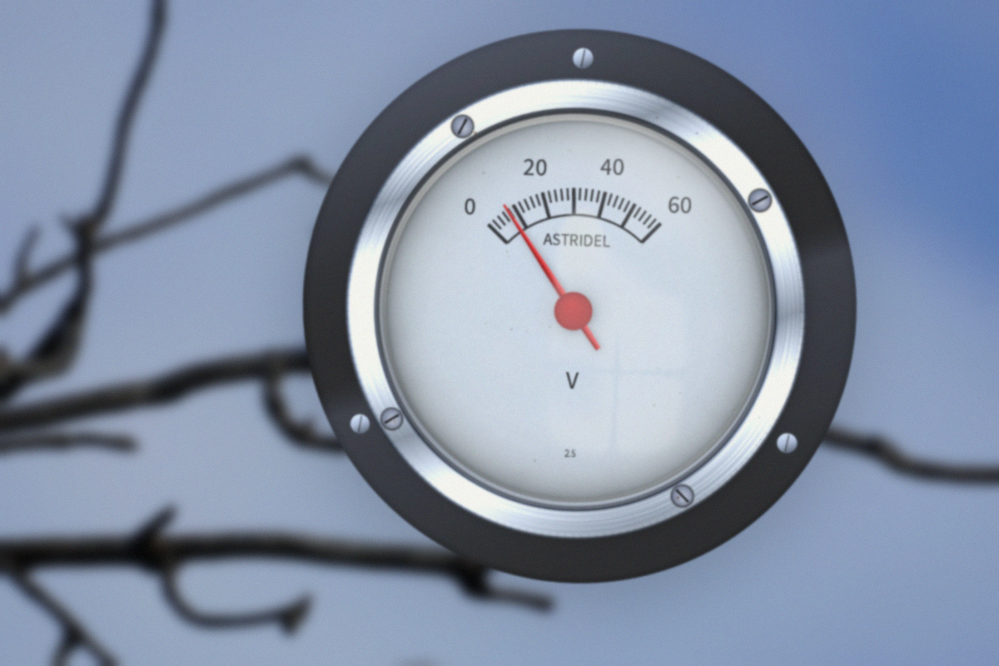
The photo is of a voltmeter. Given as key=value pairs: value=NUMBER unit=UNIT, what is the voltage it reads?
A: value=8 unit=V
